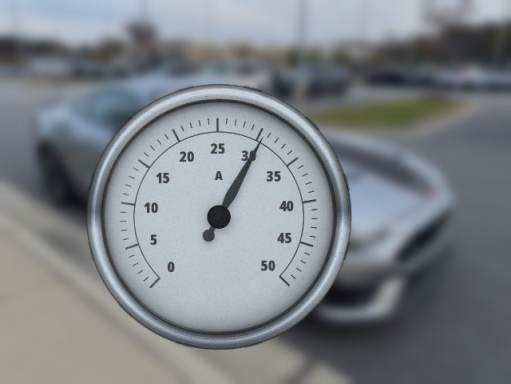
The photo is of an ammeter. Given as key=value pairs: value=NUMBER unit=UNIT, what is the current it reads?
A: value=30.5 unit=A
